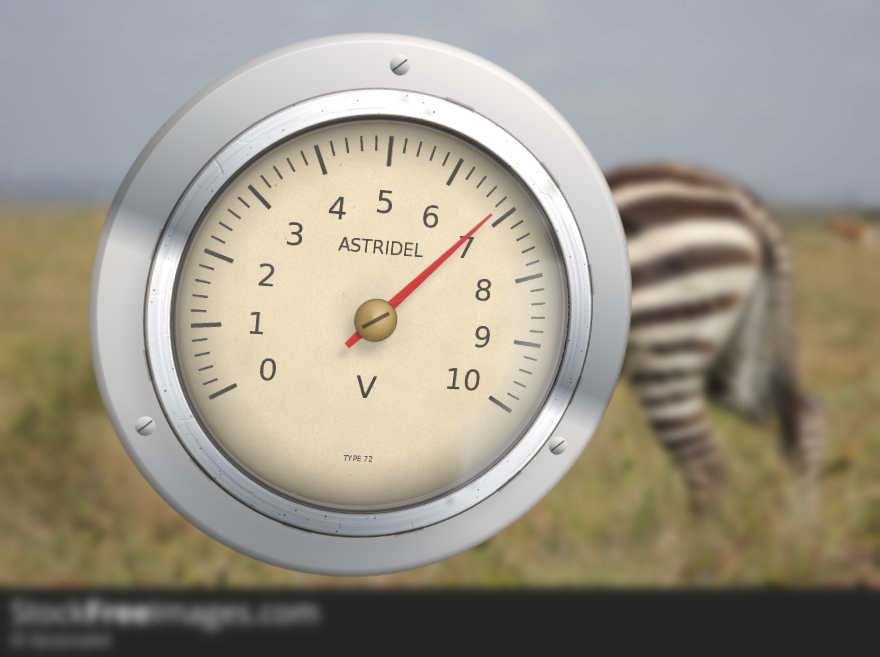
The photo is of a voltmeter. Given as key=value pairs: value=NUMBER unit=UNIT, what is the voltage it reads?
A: value=6.8 unit=V
